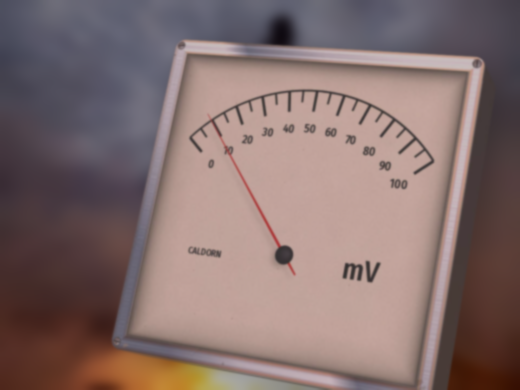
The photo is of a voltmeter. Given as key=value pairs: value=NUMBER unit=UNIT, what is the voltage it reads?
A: value=10 unit=mV
